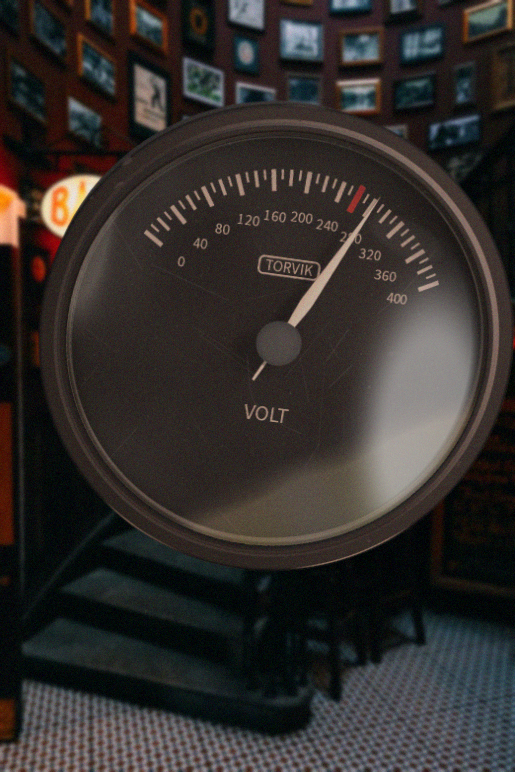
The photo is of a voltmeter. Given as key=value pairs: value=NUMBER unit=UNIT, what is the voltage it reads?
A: value=280 unit=V
